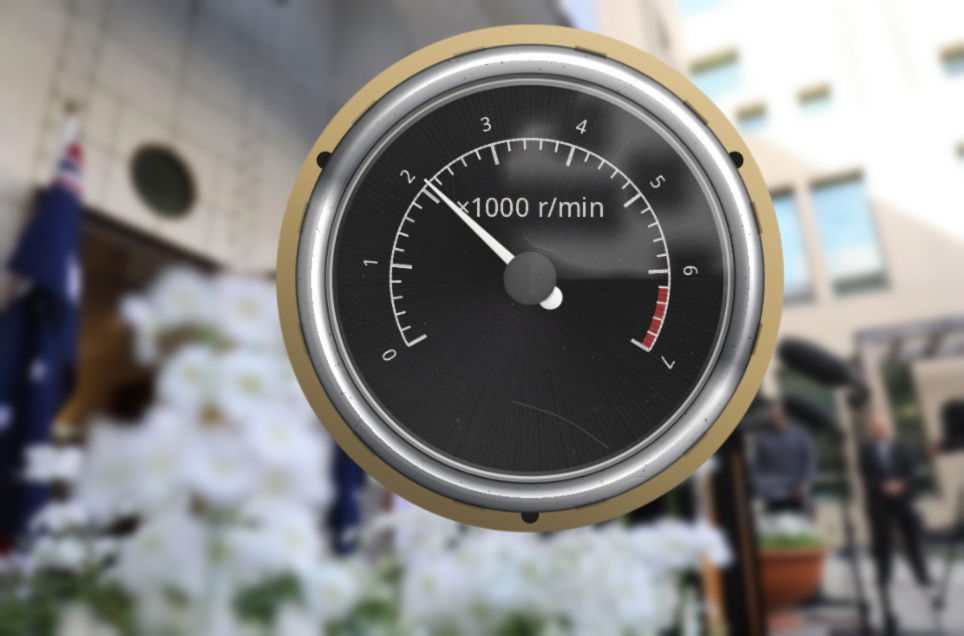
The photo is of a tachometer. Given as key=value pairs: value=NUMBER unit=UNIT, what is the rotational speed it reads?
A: value=2100 unit=rpm
